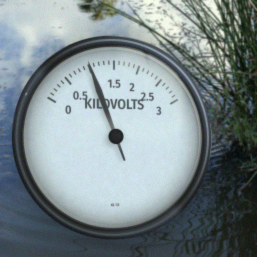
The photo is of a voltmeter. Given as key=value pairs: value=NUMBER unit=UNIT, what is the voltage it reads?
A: value=1 unit=kV
